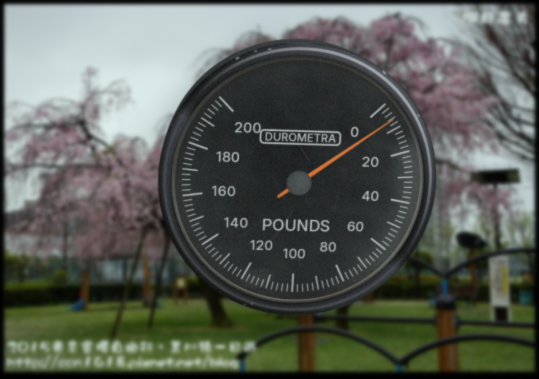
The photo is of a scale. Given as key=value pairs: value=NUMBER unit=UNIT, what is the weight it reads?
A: value=6 unit=lb
